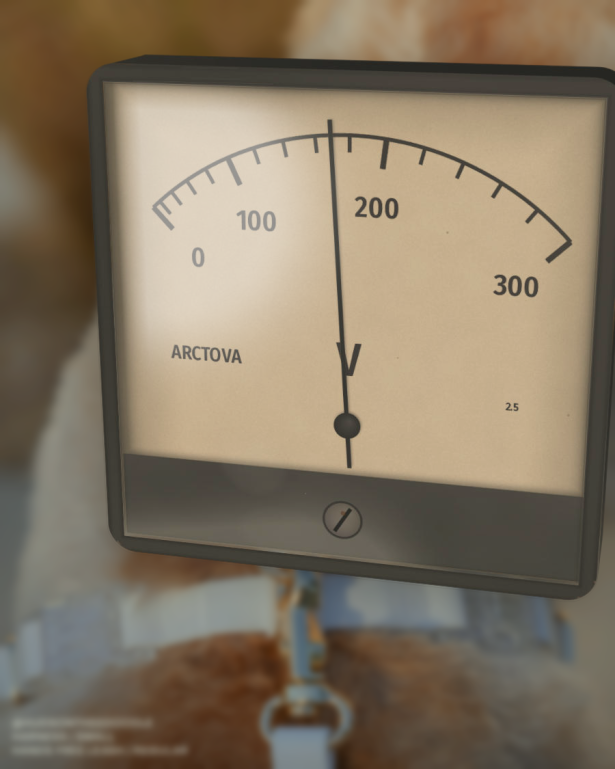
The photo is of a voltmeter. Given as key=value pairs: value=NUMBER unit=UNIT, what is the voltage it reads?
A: value=170 unit=V
